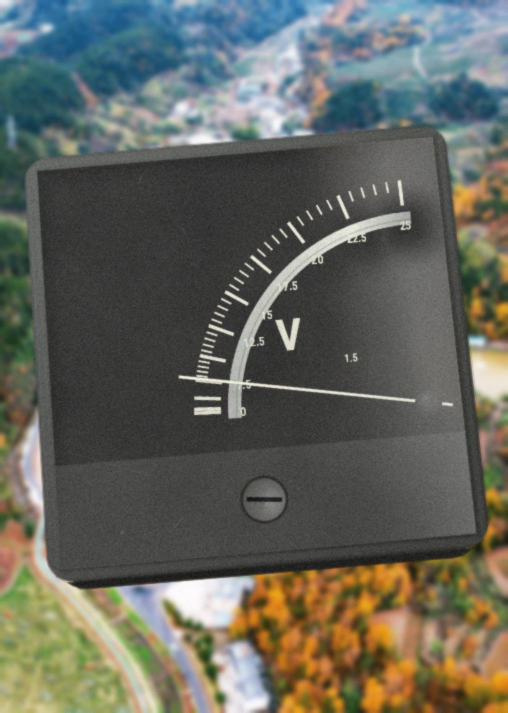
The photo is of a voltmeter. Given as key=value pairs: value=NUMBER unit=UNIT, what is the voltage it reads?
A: value=7.5 unit=V
